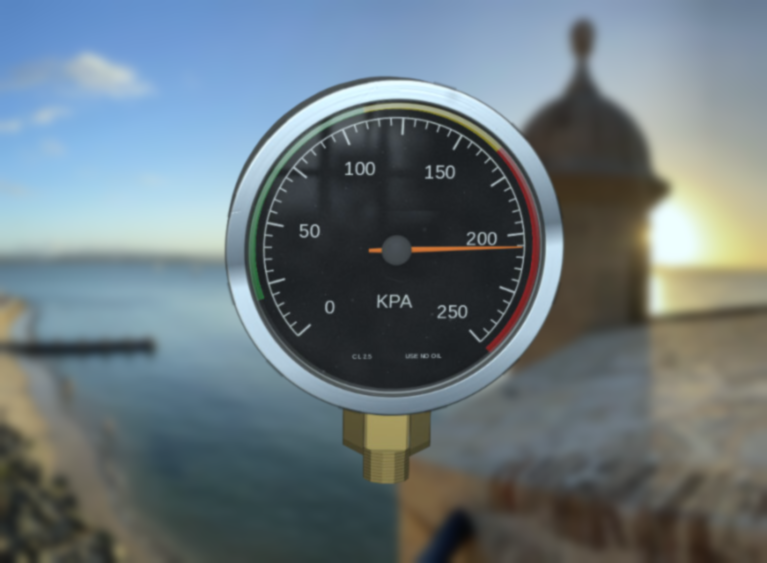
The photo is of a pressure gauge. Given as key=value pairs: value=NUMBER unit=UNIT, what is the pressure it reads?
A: value=205 unit=kPa
